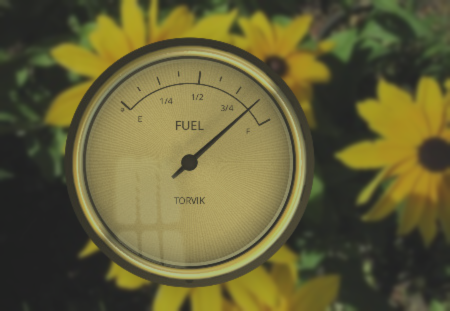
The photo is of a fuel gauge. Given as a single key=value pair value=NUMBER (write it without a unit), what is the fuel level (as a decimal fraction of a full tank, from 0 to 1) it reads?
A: value=0.875
